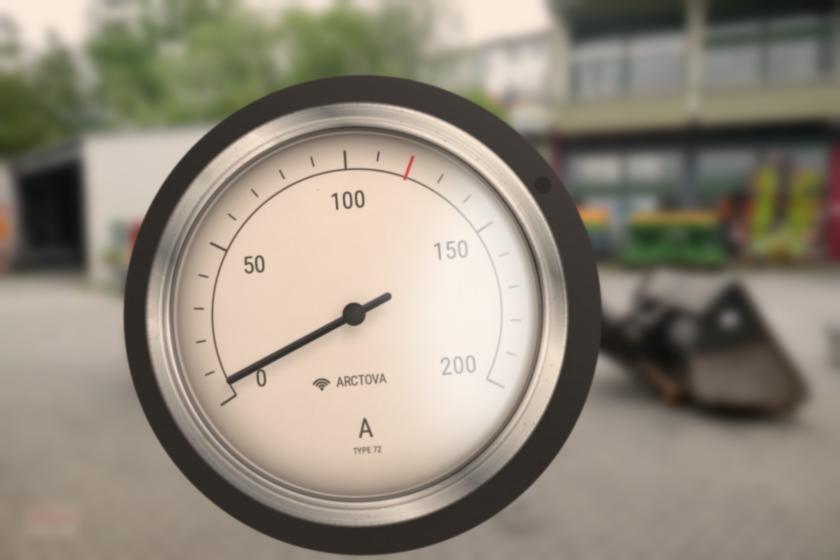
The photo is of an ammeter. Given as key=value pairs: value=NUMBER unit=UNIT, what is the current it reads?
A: value=5 unit=A
